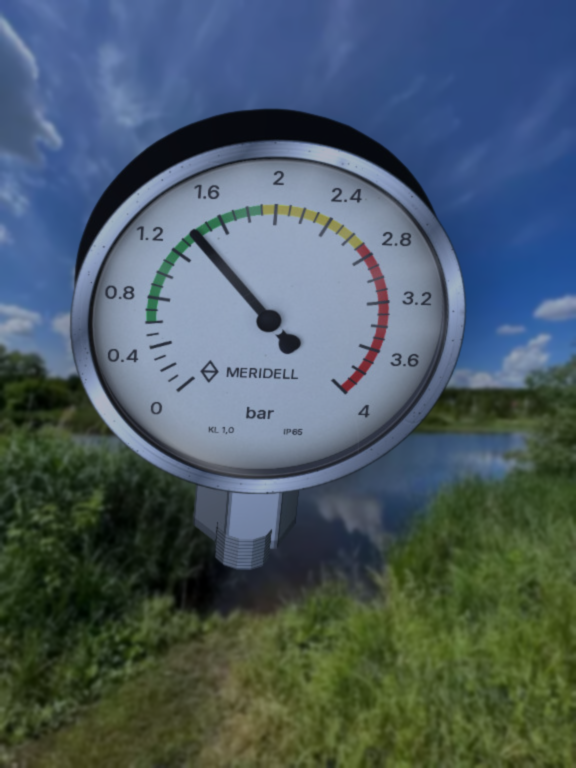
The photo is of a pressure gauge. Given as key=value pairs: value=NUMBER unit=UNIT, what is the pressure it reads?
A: value=1.4 unit=bar
